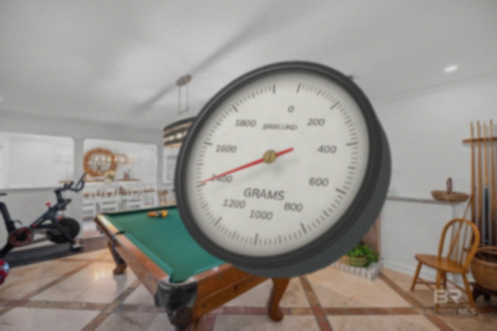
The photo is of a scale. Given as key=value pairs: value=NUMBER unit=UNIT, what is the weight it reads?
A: value=1400 unit=g
